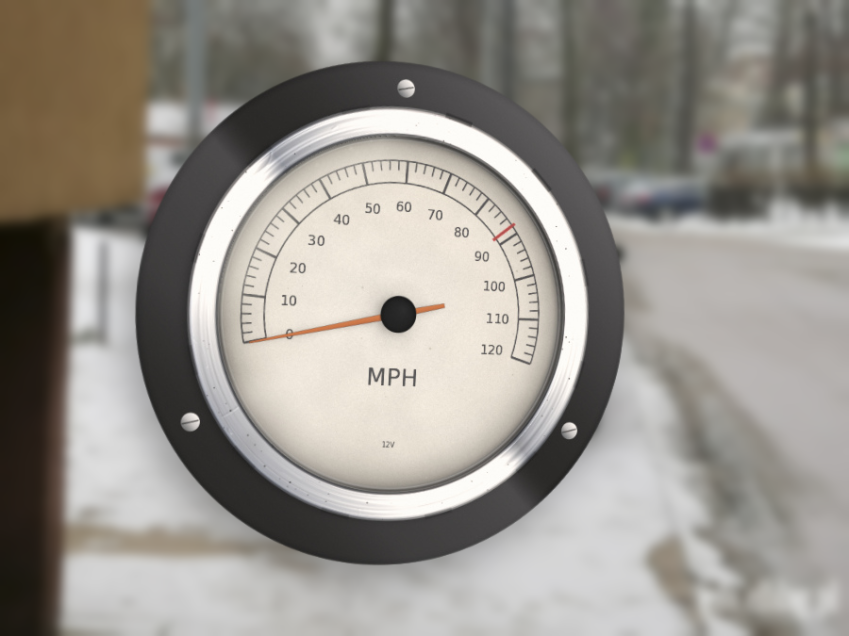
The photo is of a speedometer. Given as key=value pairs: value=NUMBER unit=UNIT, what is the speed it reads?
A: value=0 unit=mph
